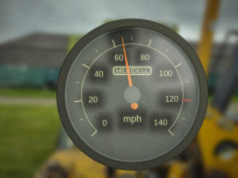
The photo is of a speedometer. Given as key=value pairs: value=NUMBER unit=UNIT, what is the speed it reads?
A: value=65 unit=mph
